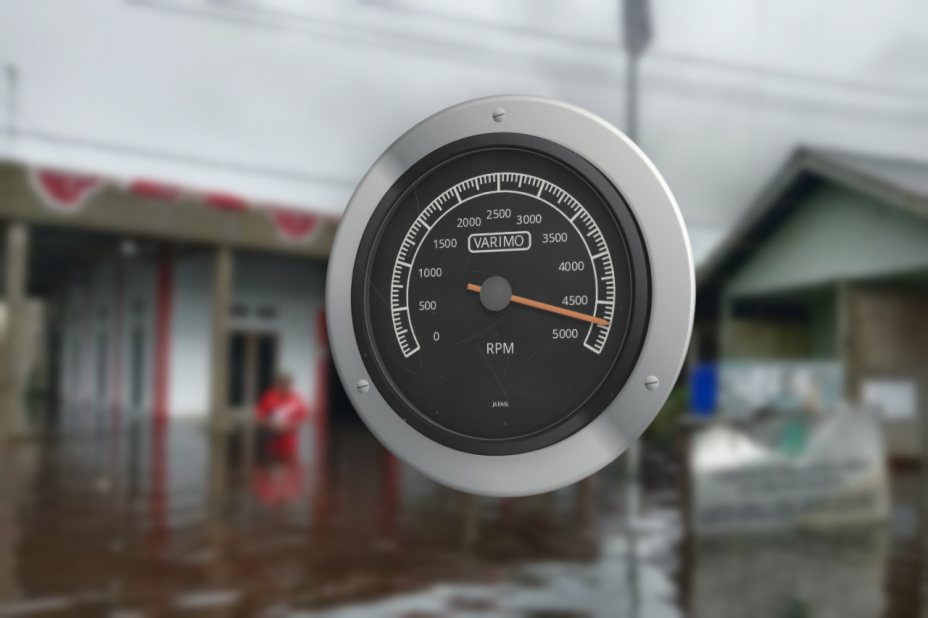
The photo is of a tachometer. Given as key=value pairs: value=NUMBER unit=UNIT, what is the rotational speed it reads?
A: value=4700 unit=rpm
